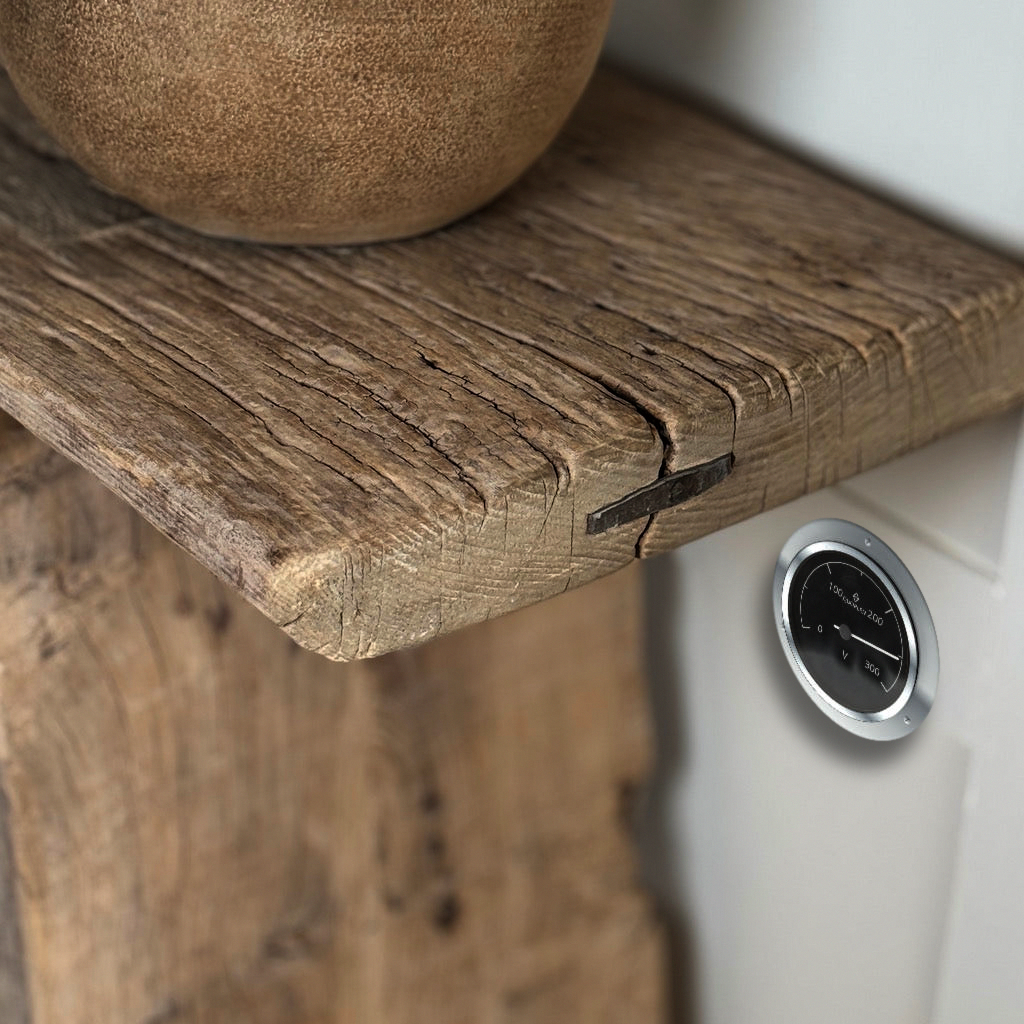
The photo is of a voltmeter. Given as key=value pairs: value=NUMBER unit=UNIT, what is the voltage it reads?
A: value=250 unit=V
